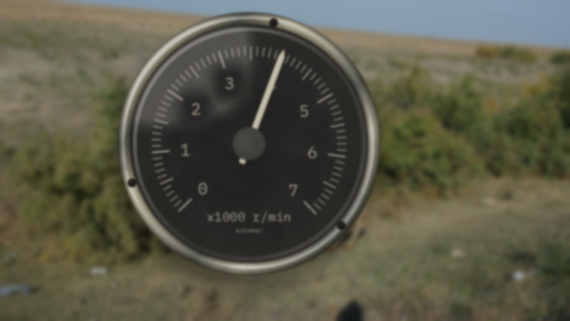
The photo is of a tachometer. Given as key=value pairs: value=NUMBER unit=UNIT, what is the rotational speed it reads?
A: value=4000 unit=rpm
